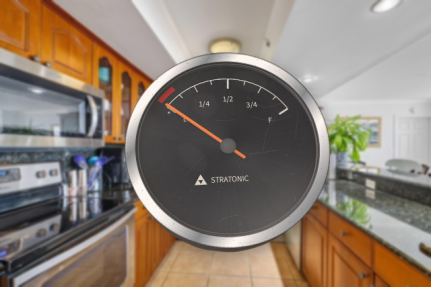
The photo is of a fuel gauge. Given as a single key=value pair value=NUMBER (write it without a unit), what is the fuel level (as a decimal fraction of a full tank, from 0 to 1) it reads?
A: value=0
